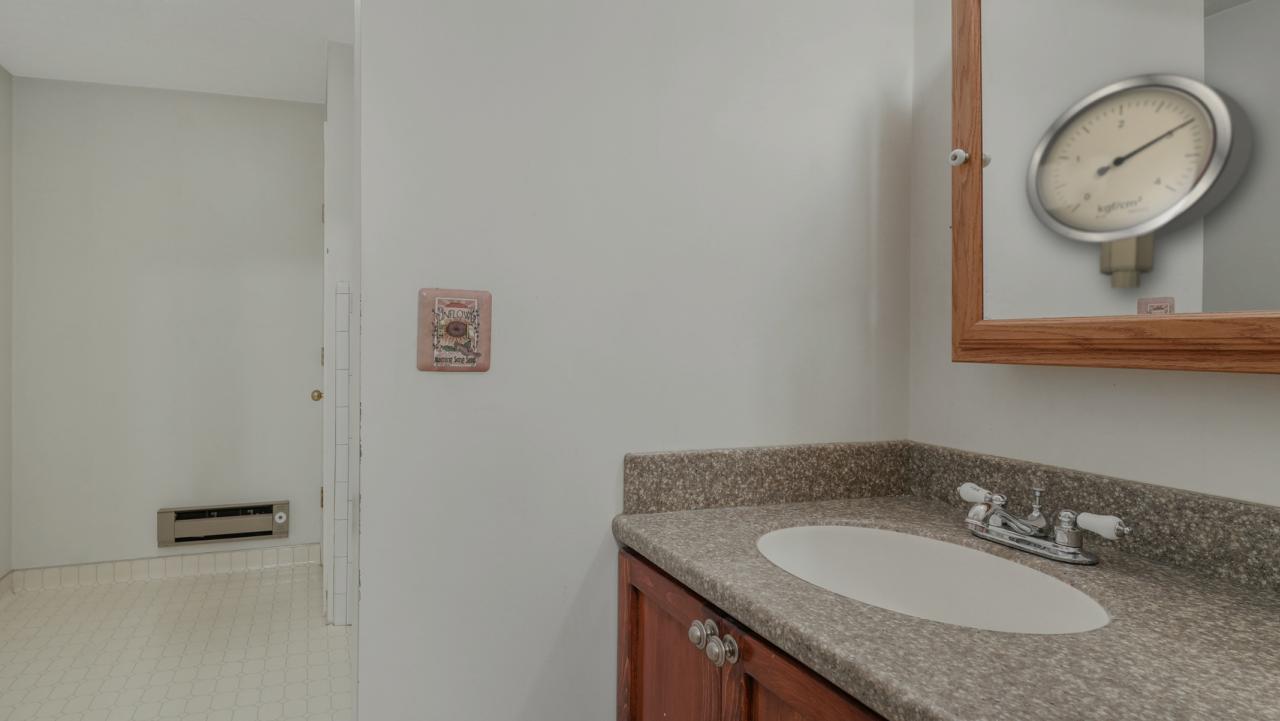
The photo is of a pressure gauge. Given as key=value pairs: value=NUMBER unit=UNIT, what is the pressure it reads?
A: value=3 unit=kg/cm²
